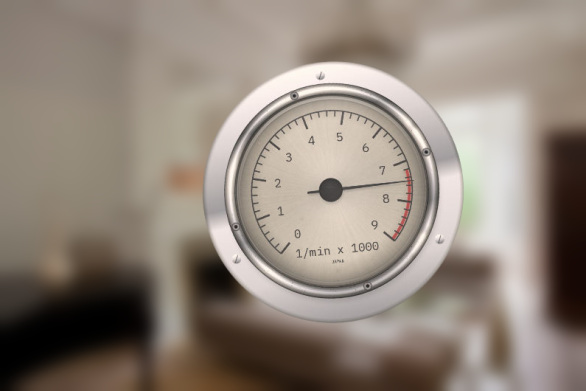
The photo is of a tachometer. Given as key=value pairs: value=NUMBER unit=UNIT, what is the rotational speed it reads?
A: value=7500 unit=rpm
